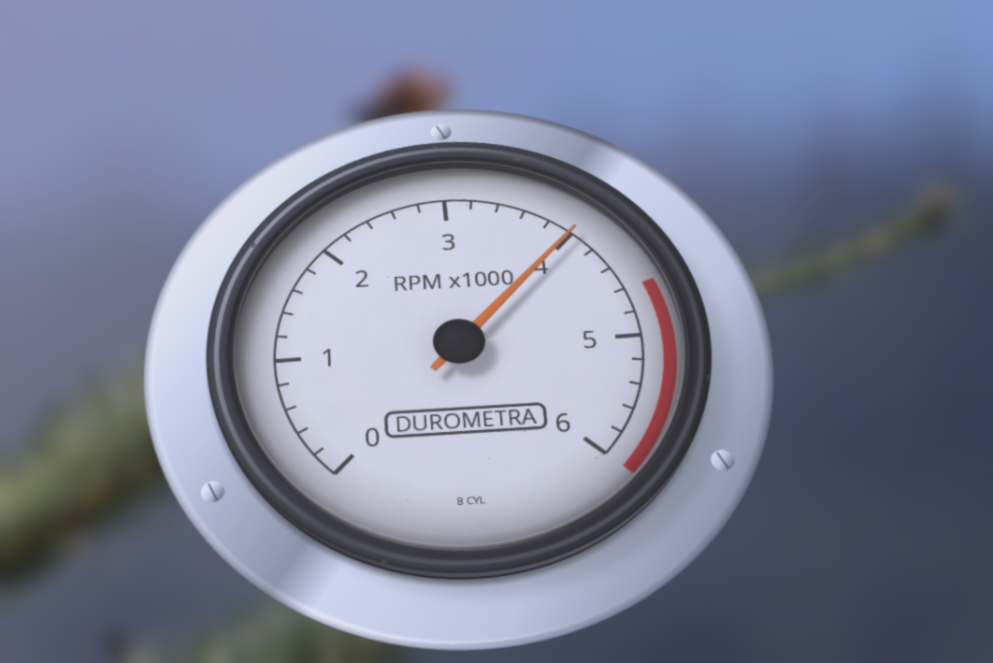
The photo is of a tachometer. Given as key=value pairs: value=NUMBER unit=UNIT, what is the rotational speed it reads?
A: value=4000 unit=rpm
